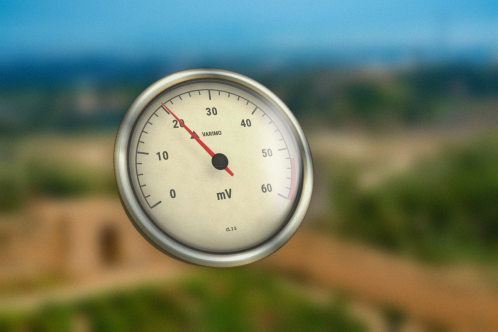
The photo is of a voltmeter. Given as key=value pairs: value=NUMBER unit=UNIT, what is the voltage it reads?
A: value=20 unit=mV
